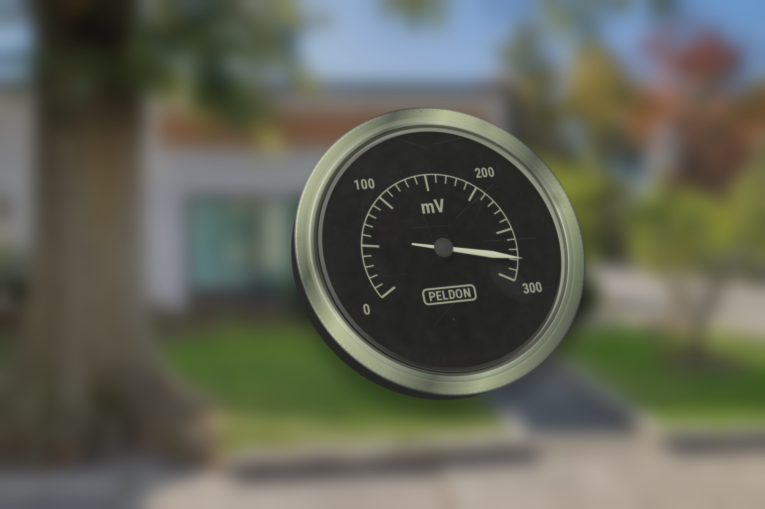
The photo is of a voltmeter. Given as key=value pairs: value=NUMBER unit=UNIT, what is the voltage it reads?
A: value=280 unit=mV
